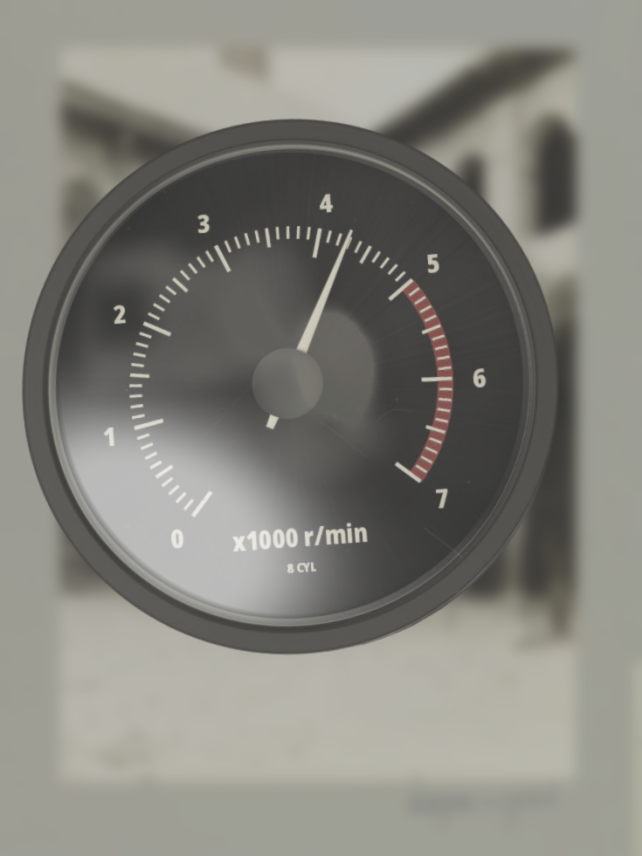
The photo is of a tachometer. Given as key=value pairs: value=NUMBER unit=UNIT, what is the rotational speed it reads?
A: value=4300 unit=rpm
